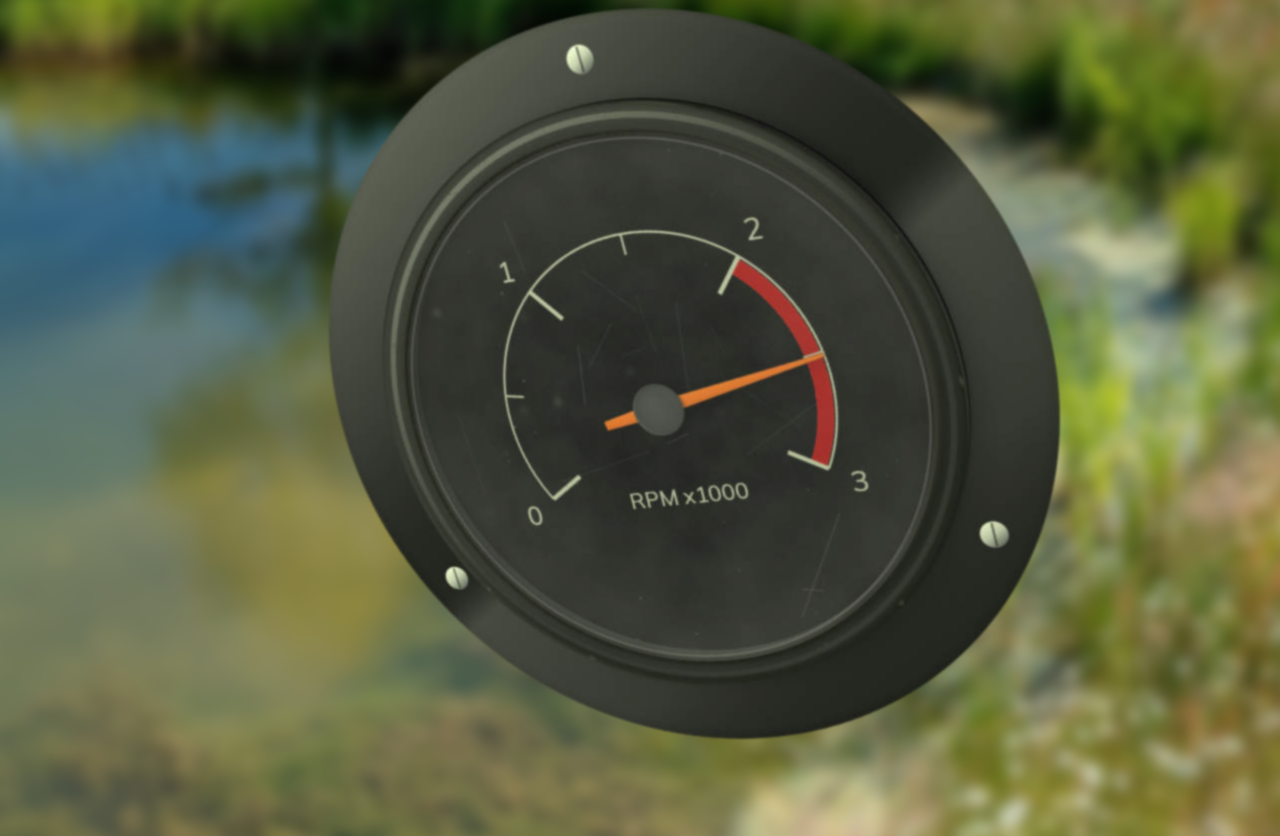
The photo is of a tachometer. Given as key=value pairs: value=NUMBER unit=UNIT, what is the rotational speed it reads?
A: value=2500 unit=rpm
